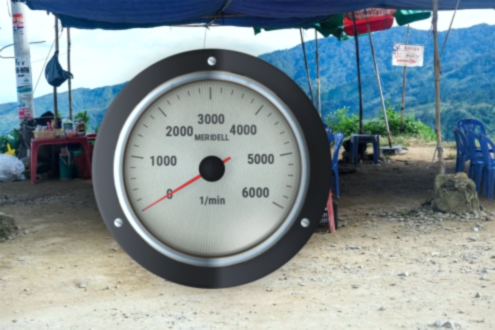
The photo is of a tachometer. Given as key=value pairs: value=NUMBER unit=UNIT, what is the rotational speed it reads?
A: value=0 unit=rpm
